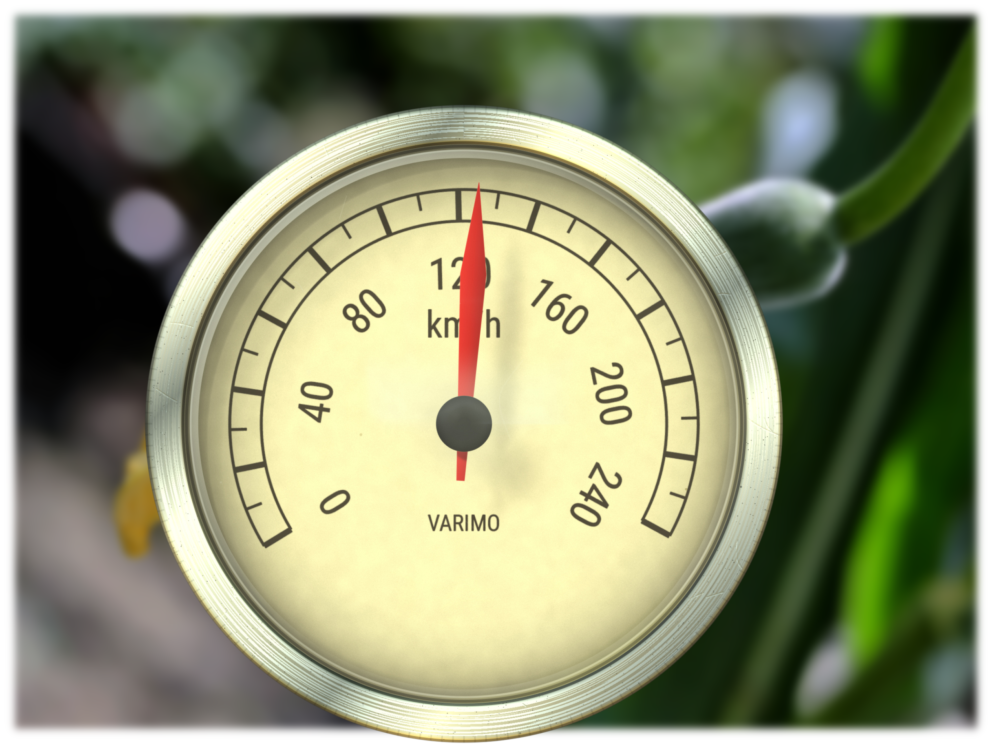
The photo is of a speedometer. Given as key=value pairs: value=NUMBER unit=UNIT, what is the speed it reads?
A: value=125 unit=km/h
